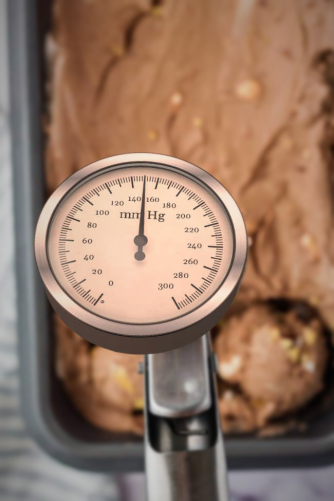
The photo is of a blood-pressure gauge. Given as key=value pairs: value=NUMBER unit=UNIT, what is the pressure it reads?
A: value=150 unit=mmHg
